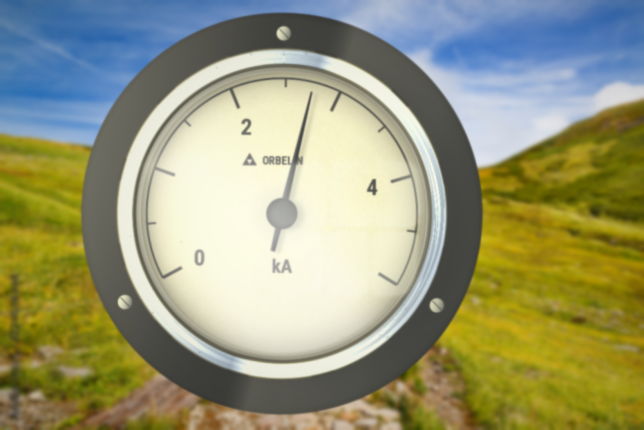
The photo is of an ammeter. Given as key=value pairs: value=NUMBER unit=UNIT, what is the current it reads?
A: value=2.75 unit=kA
